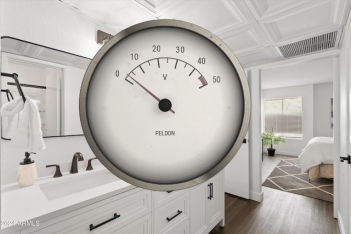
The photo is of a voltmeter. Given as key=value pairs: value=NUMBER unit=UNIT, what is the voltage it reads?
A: value=2.5 unit=V
